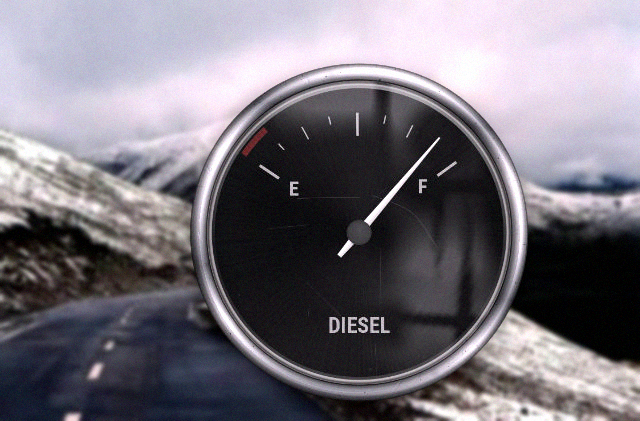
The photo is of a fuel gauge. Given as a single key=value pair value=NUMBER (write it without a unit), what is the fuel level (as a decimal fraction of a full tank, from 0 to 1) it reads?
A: value=0.875
